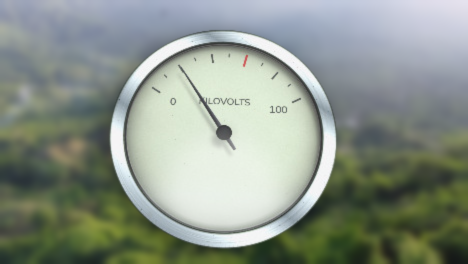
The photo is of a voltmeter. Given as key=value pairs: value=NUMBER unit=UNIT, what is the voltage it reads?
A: value=20 unit=kV
